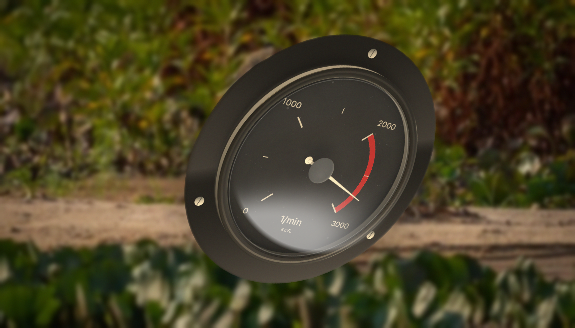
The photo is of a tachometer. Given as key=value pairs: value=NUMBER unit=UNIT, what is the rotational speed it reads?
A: value=2750 unit=rpm
